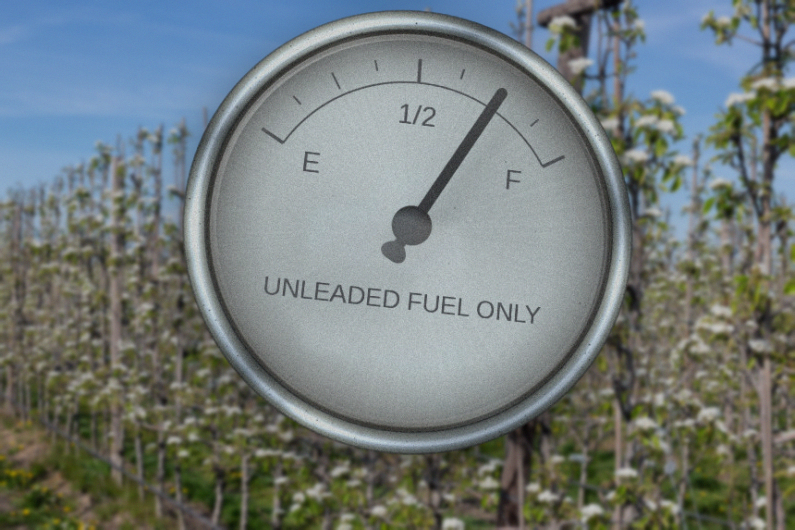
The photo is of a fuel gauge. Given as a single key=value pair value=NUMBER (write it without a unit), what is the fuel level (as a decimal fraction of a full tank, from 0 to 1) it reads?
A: value=0.75
